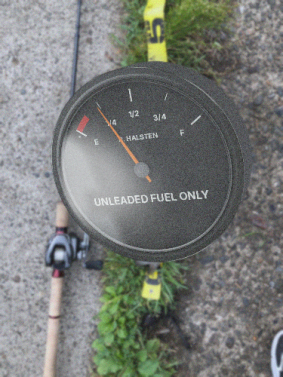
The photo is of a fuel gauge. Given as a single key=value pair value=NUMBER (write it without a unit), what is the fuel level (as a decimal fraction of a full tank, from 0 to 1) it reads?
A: value=0.25
